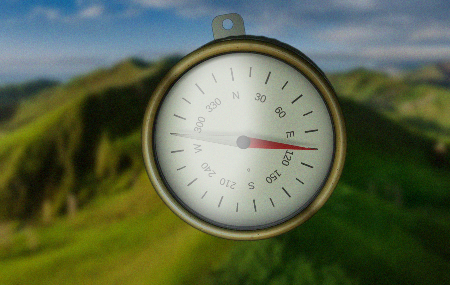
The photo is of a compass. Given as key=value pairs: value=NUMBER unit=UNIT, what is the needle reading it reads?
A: value=105 unit=°
